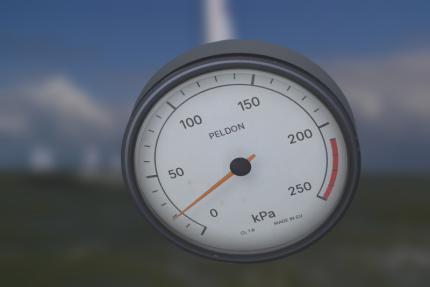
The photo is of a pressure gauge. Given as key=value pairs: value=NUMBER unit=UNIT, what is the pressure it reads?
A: value=20 unit=kPa
